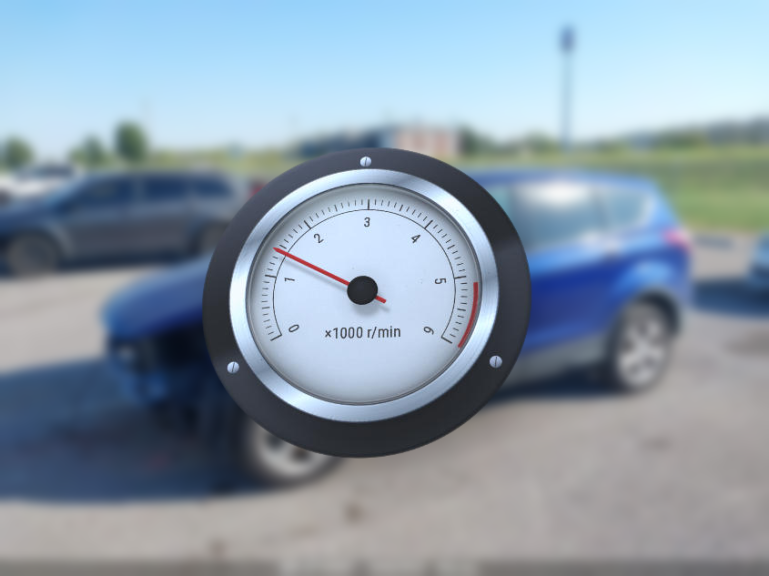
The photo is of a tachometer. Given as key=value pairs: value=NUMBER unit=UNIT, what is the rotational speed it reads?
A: value=1400 unit=rpm
